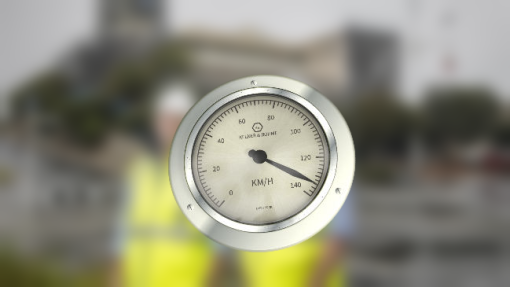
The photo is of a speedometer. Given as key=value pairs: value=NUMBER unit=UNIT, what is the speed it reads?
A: value=134 unit=km/h
